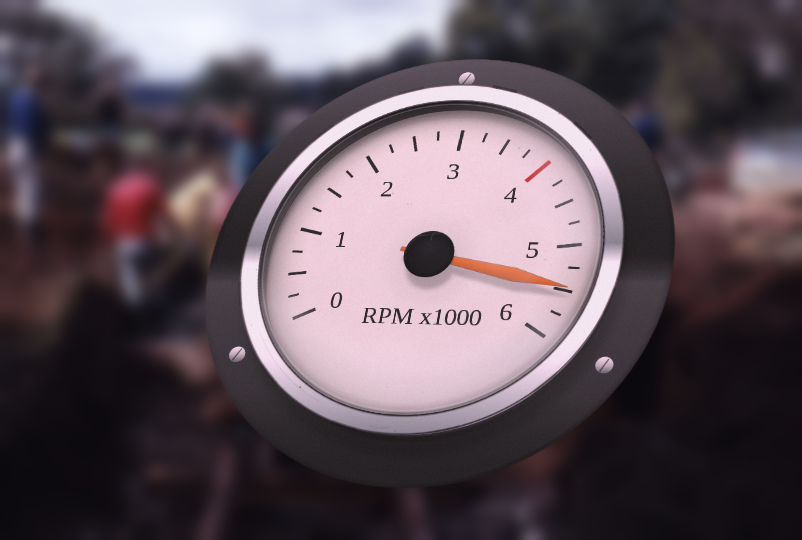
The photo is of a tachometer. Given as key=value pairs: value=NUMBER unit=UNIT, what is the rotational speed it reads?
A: value=5500 unit=rpm
